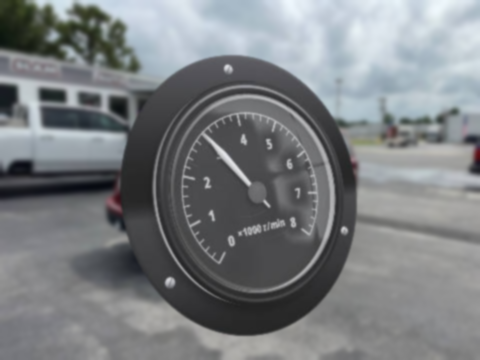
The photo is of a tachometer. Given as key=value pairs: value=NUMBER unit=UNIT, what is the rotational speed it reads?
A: value=3000 unit=rpm
